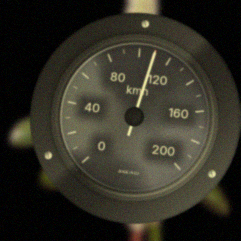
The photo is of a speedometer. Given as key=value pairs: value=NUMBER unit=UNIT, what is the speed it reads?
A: value=110 unit=km/h
